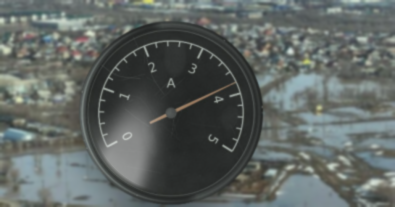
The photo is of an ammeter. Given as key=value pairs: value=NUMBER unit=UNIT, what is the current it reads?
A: value=3.8 unit=A
